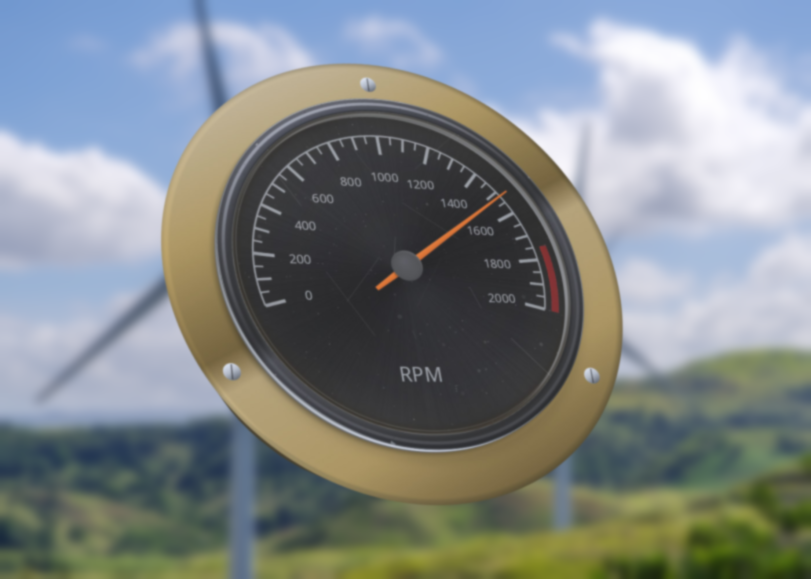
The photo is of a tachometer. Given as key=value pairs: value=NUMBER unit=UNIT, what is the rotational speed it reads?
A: value=1525 unit=rpm
